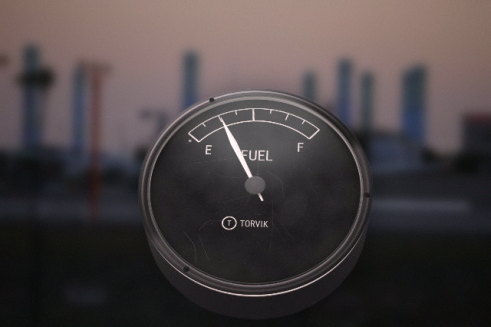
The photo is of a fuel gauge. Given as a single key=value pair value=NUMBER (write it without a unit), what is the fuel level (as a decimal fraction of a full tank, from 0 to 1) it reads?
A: value=0.25
